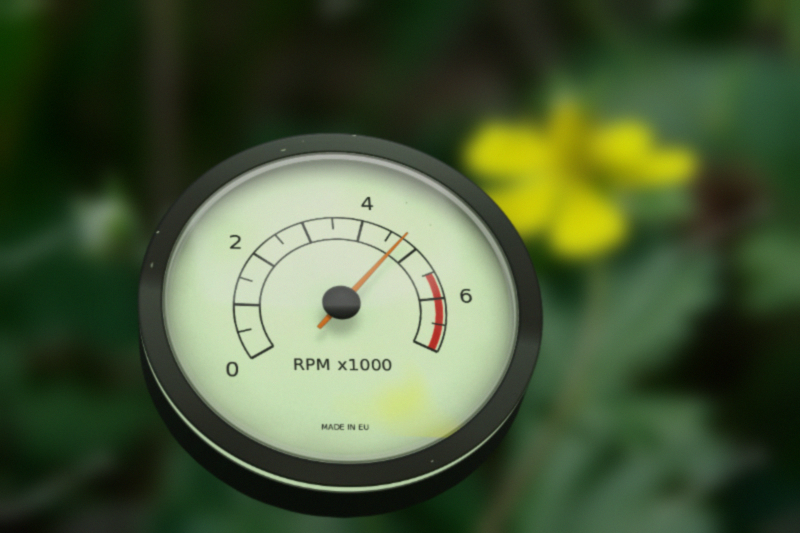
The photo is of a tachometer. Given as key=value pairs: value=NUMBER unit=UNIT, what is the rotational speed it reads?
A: value=4750 unit=rpm
